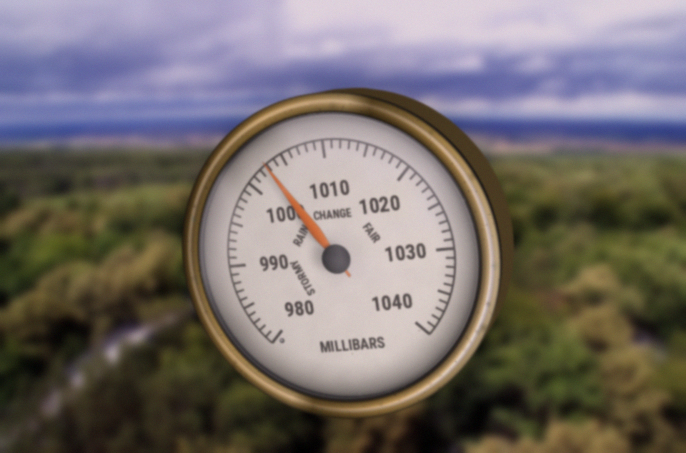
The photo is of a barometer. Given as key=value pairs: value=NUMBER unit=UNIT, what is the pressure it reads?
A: value=1003 unit=mbar
